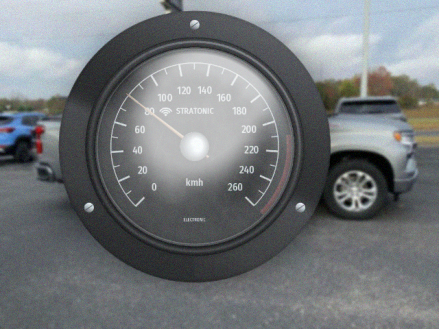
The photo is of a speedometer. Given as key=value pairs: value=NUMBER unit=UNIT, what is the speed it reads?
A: value=80 unit=km/h
